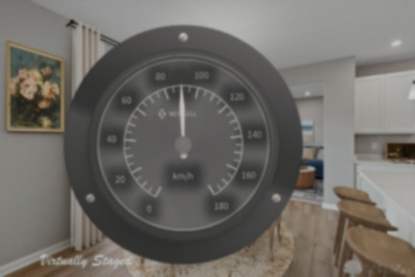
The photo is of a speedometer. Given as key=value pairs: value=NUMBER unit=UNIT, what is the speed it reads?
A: value=90 unit=km/h
